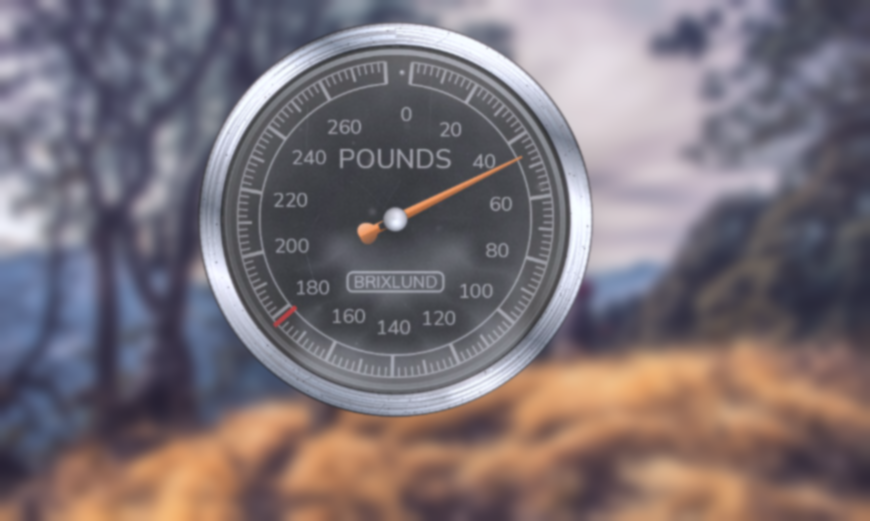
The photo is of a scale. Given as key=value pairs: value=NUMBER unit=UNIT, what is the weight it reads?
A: value=46 unit=lb
